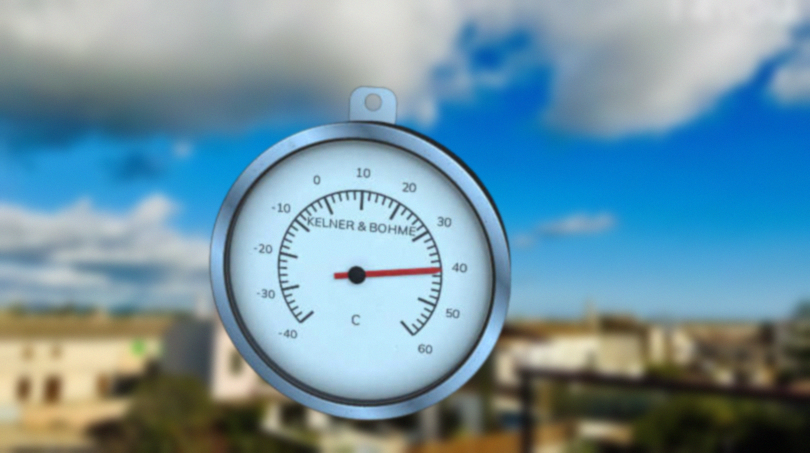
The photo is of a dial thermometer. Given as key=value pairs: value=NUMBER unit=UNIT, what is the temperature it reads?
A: value=40 unit=°C
